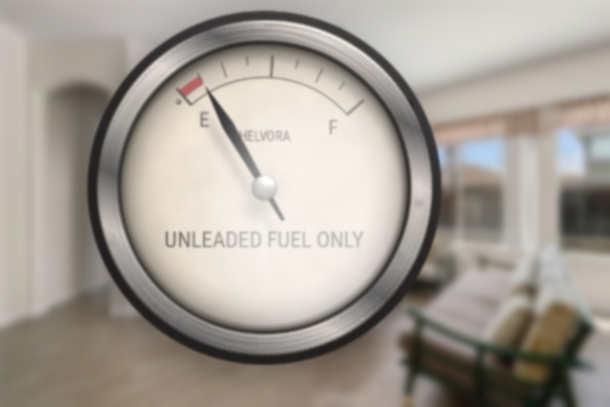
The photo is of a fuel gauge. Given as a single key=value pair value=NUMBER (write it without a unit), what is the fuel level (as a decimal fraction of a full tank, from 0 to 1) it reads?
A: value=0.125
